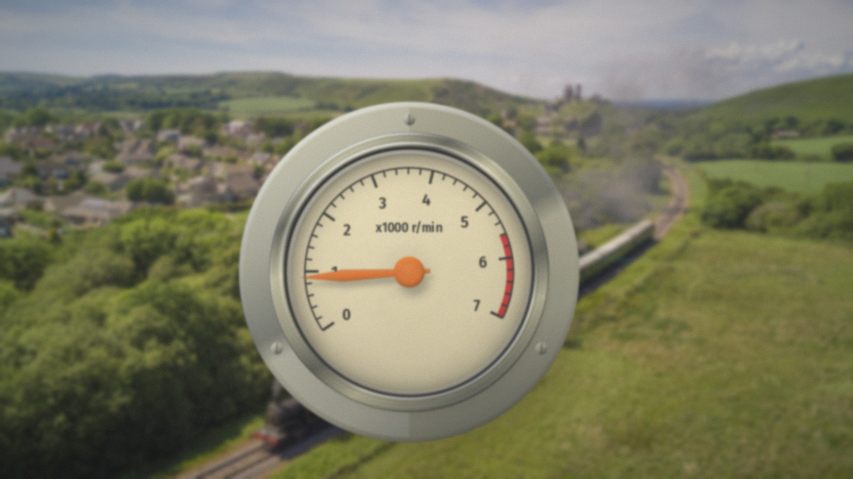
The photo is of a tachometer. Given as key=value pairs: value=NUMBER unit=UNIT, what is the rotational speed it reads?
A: value=900 unit=rpm
